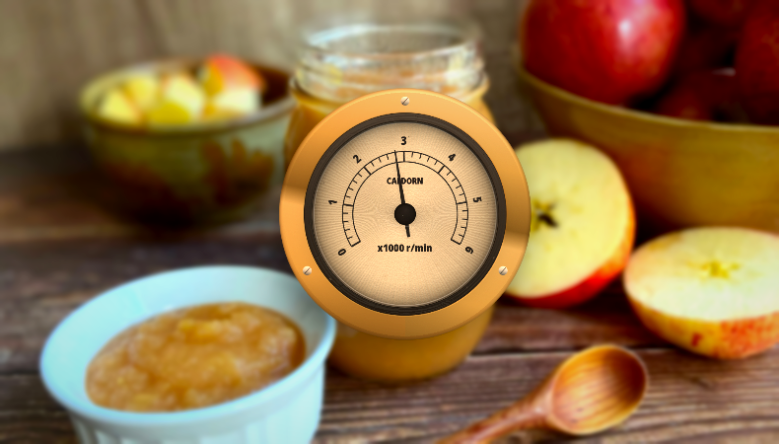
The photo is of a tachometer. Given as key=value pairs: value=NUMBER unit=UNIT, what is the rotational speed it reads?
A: value=2800 unit=rpm
